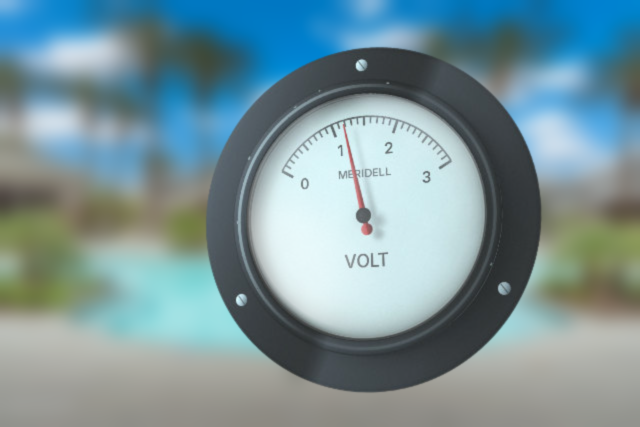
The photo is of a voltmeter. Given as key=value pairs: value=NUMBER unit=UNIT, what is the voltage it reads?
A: value=1.2 unit=V
